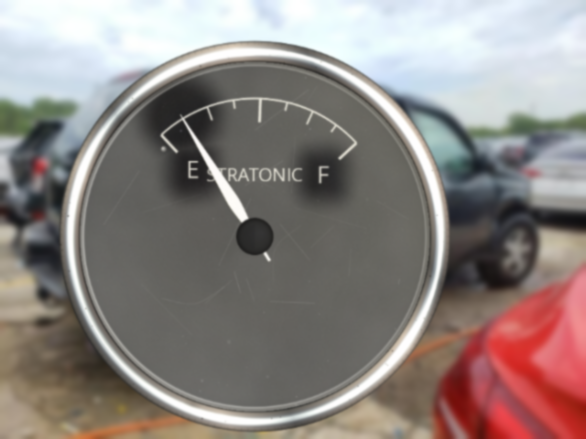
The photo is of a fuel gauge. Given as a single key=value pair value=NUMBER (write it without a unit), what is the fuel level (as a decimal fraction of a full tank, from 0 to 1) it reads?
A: value=0.125
